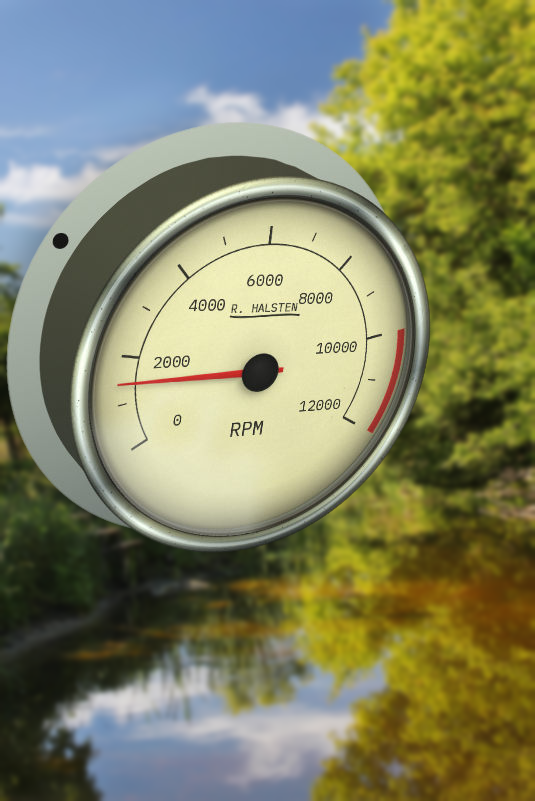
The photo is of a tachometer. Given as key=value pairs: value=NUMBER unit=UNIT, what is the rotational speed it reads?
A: value=1500 unit=rpm
